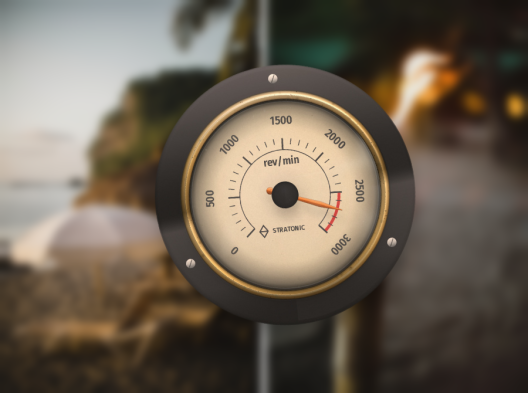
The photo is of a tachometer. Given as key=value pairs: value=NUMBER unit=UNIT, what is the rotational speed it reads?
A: value=2700 unit=rpm
